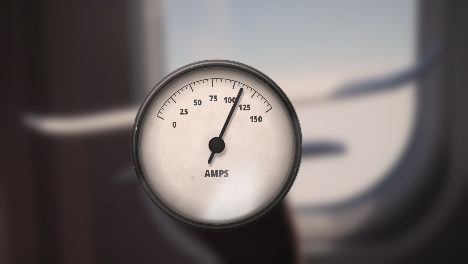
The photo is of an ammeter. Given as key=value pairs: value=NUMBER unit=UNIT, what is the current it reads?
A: value=110 unit=A
